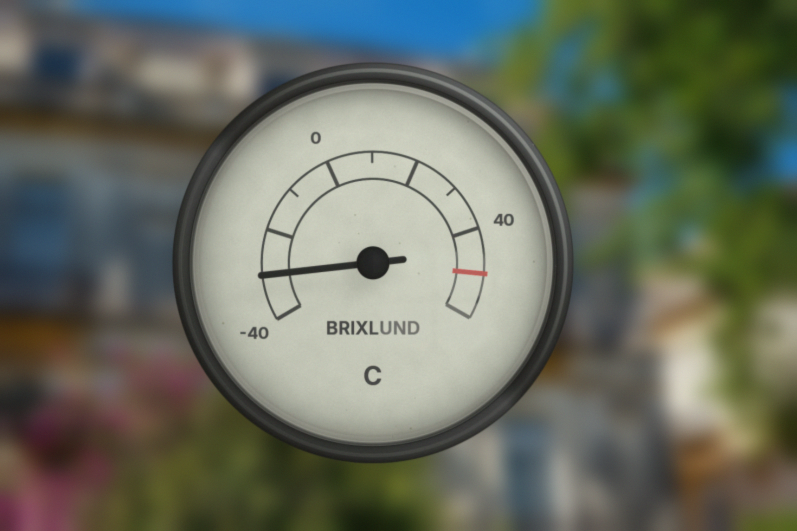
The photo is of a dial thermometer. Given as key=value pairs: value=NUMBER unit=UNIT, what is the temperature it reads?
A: value=-30 unit=°C
